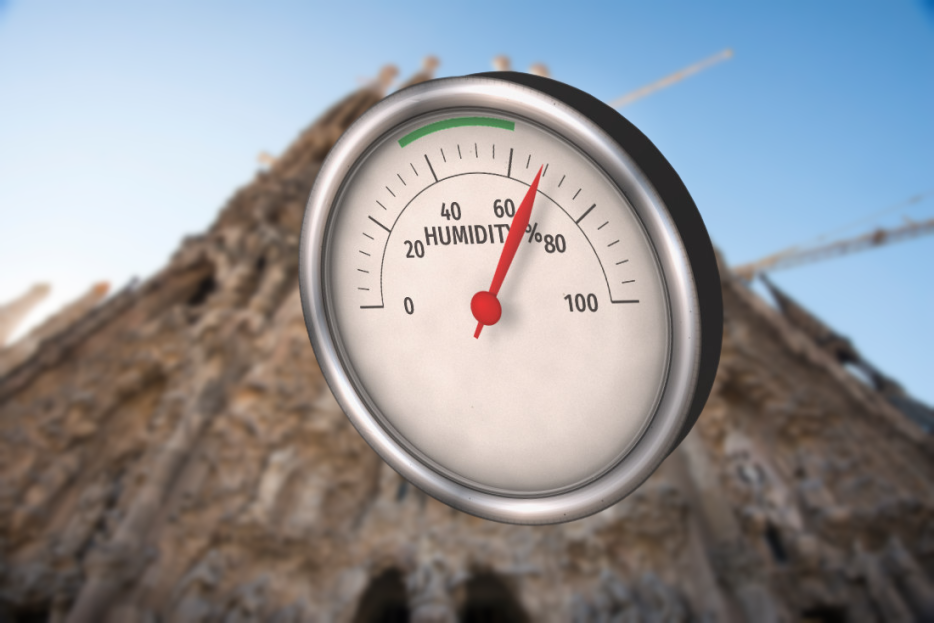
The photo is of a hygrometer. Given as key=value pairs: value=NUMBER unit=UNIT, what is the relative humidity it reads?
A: value=68 unit=%
